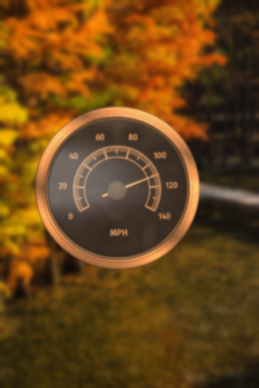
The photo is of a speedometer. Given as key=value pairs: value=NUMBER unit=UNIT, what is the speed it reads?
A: value=110 unit=mph
